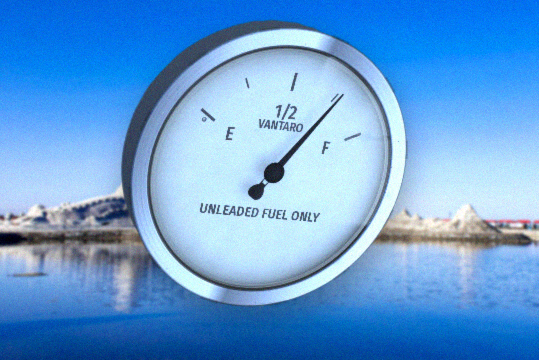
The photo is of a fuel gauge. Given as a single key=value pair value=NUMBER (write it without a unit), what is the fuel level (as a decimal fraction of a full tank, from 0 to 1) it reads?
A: value=0.75
